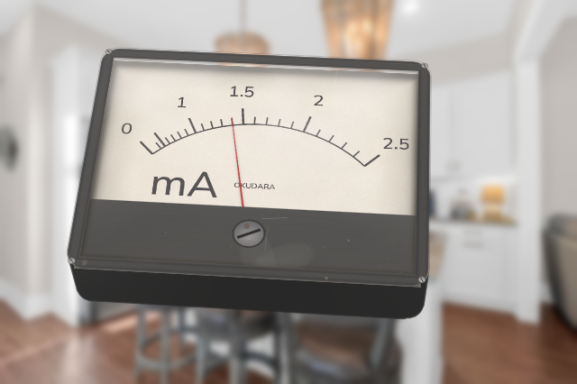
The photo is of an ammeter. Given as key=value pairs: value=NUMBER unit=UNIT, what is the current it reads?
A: value=1.4 unit=mA
